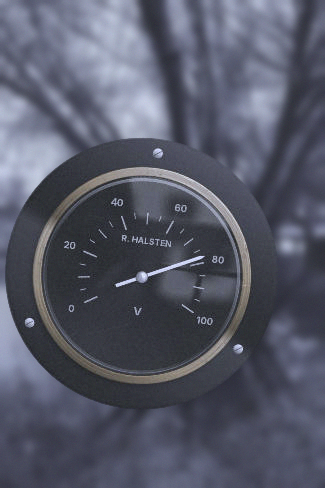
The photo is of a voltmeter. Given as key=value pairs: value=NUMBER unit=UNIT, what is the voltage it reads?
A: value=77.5 unit=V
